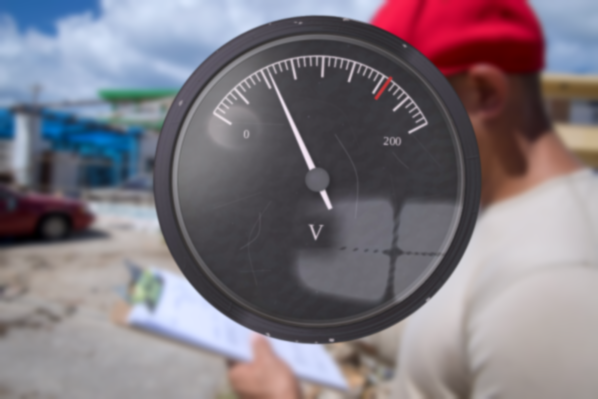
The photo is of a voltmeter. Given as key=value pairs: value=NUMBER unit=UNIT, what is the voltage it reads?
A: value=55 unit=V
